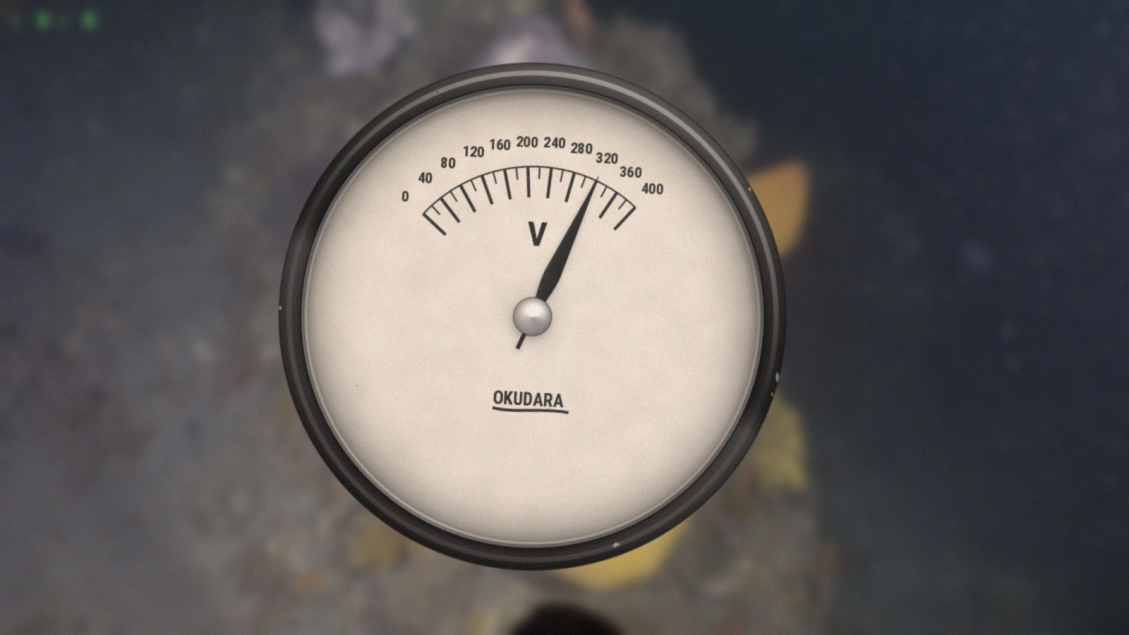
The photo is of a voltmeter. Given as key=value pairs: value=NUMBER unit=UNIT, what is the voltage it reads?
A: value=320 unit=V
